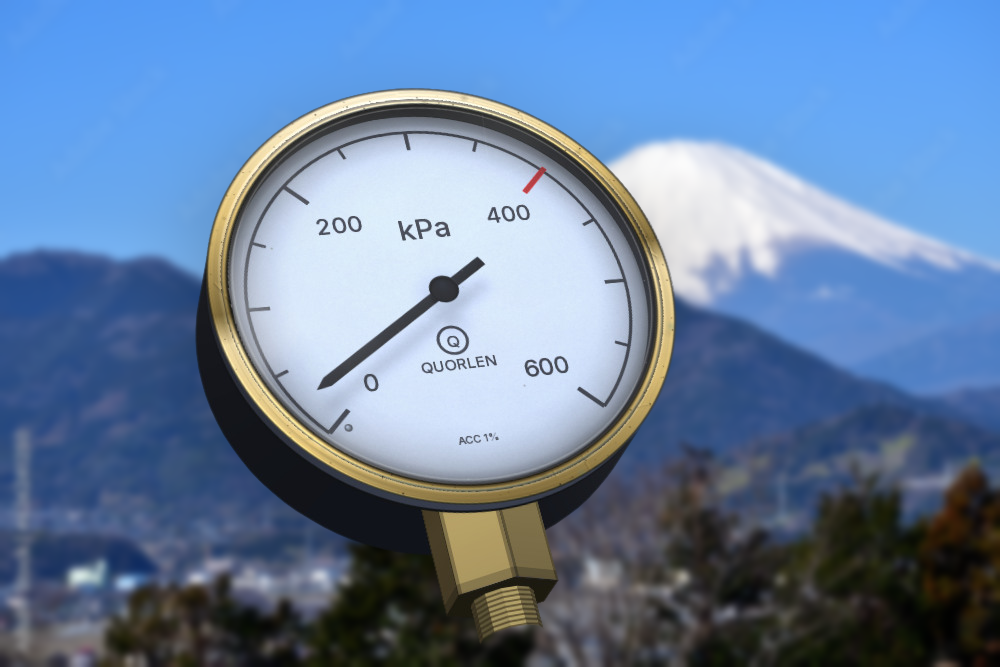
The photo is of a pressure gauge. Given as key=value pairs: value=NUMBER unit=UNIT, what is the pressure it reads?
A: value=25 unit=kPa
